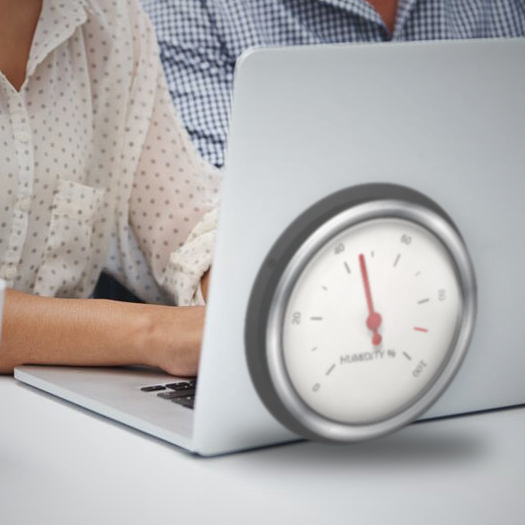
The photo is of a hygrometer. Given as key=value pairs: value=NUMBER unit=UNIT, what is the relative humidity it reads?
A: value=45 unit=%
